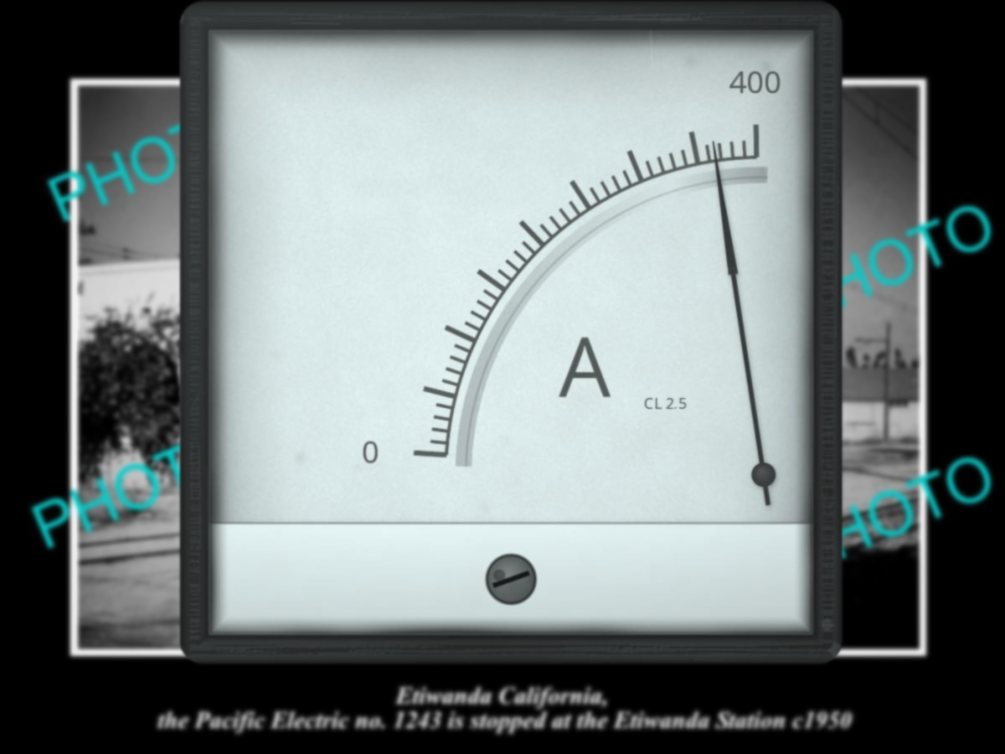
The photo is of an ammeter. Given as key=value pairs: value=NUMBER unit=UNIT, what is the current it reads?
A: value=365 unit=A
